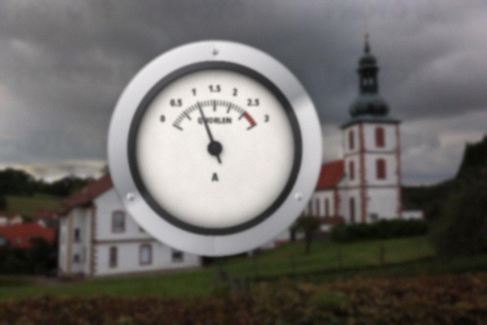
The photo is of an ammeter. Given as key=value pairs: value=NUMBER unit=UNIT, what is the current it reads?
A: value=1 unit=A
